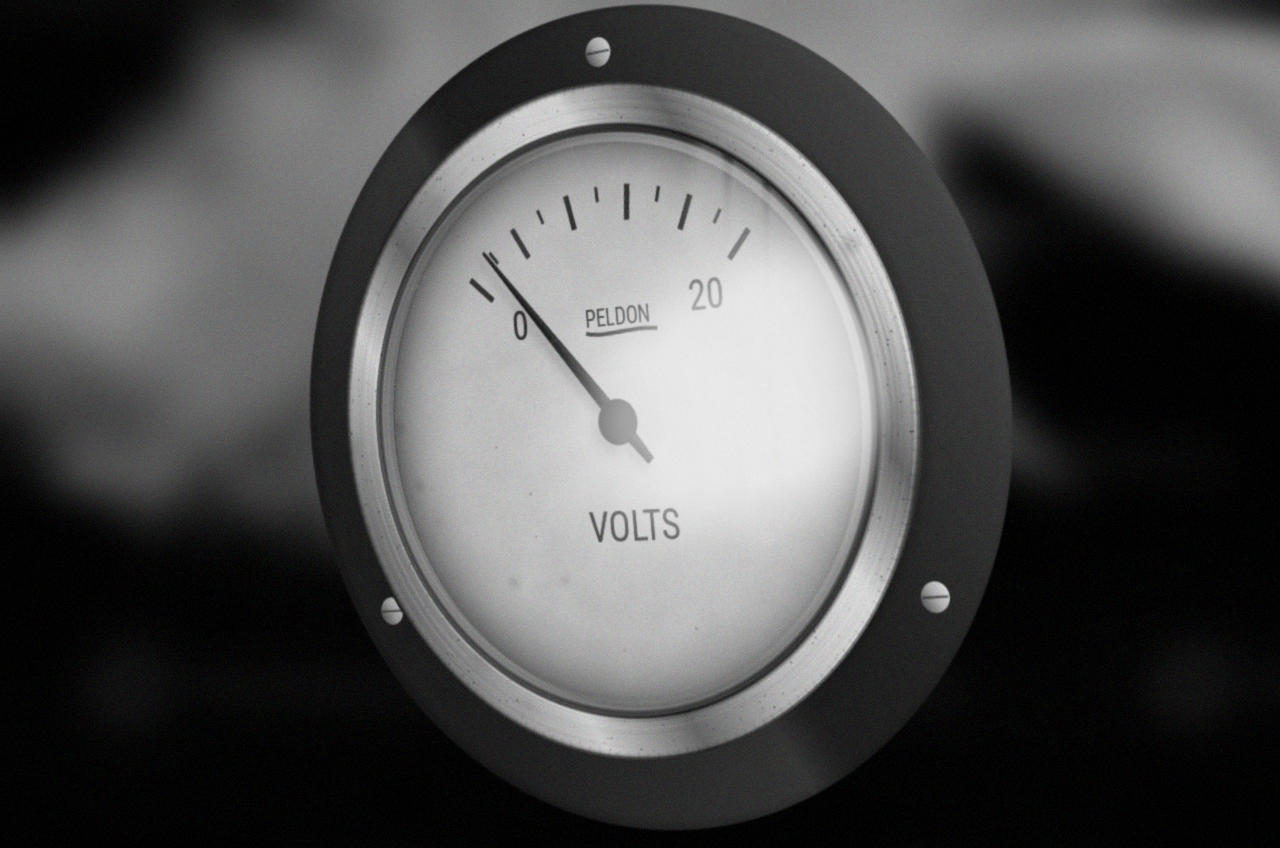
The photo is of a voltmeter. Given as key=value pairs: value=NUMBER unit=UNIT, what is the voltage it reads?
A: value=2 unit=V
